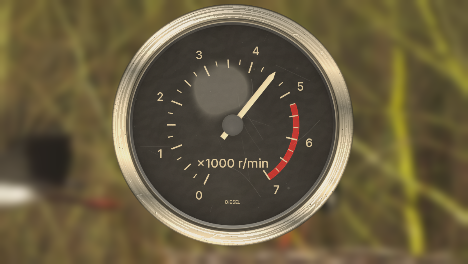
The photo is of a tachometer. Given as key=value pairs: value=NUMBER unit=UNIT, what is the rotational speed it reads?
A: value=4500 unit=rpm
